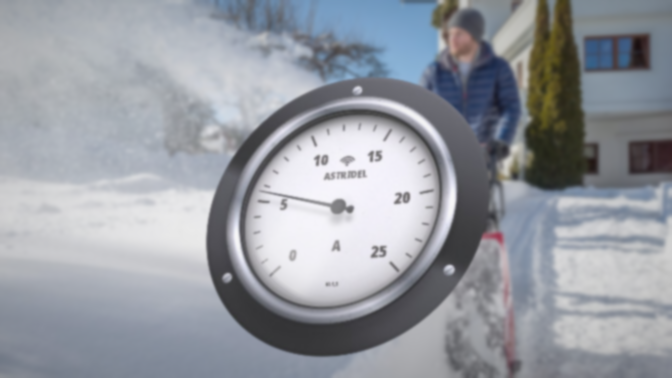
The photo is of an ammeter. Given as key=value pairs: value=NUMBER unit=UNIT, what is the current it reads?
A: value=5.5 unit=A
